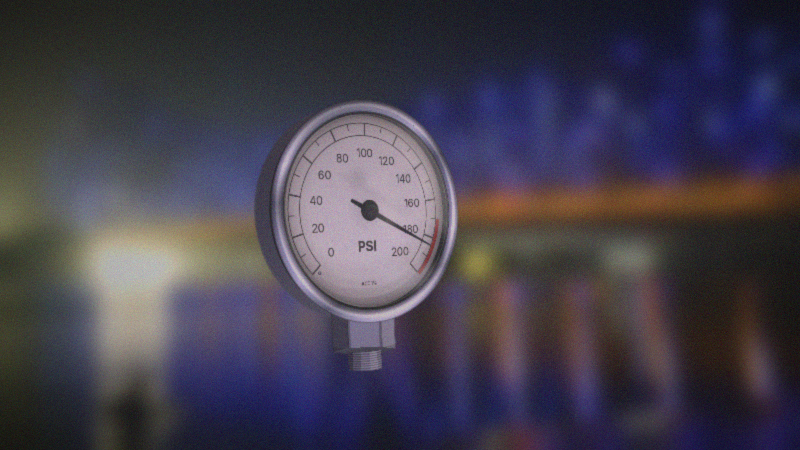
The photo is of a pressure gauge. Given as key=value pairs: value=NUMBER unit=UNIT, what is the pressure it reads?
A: value=185 unit=psi
